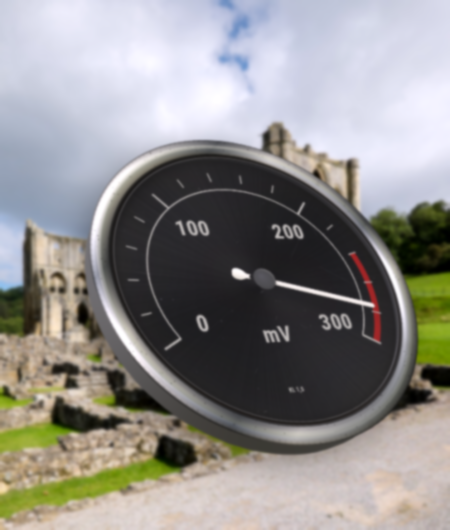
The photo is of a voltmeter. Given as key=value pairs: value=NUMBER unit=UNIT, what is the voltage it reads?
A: value=280 unit=mV
